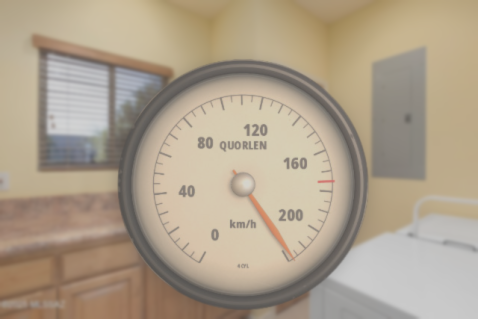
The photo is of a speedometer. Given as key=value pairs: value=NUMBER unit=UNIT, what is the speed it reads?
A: value=217.5 unit=km/h
